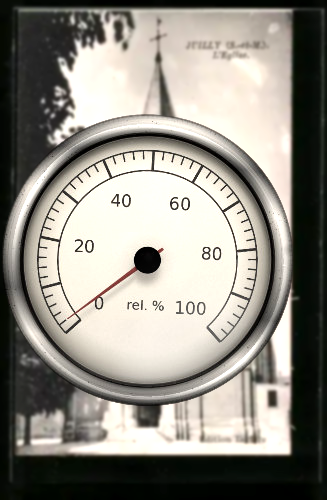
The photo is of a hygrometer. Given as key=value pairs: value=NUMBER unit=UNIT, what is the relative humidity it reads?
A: value=2 unit=%
